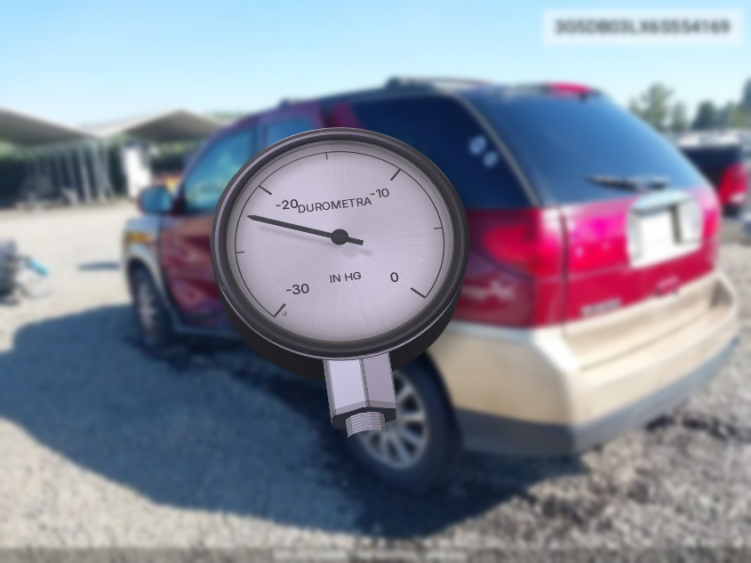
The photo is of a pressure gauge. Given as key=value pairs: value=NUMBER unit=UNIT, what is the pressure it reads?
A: value=-22.5 unit=inHg
